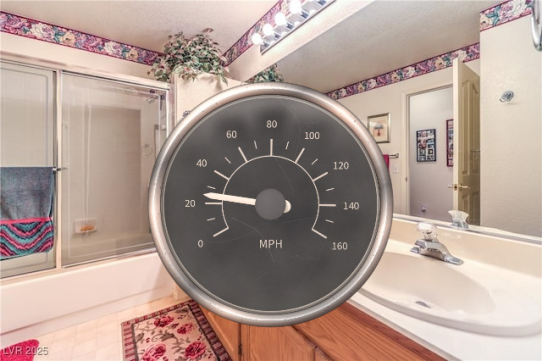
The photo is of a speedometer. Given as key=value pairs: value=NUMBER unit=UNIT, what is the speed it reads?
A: value=25 unit=mph
